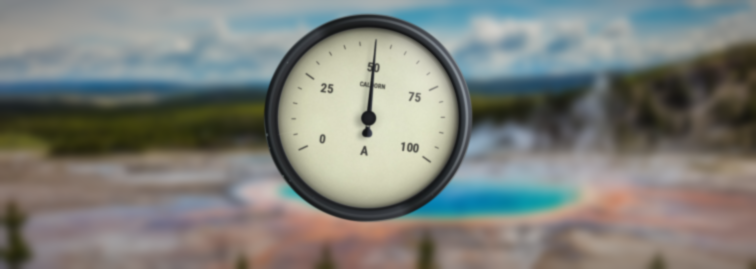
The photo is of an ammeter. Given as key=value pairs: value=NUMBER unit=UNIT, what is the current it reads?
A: value=50 unit=A
